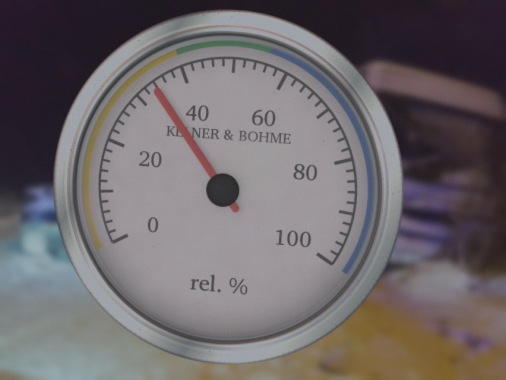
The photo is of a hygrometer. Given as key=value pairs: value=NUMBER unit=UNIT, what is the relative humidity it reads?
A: value=34 unit=%
